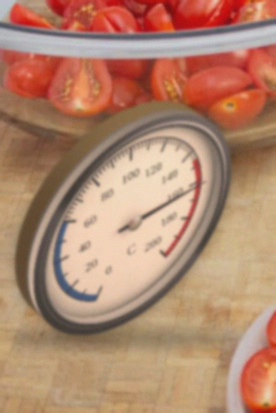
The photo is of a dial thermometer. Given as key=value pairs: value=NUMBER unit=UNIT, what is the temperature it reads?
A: value=160 unit=°C
